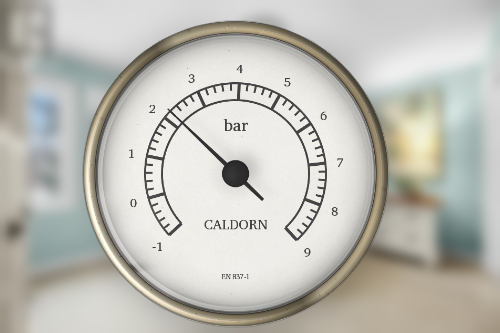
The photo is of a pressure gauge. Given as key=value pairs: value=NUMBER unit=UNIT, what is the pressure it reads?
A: value=2.2 unit=bar
